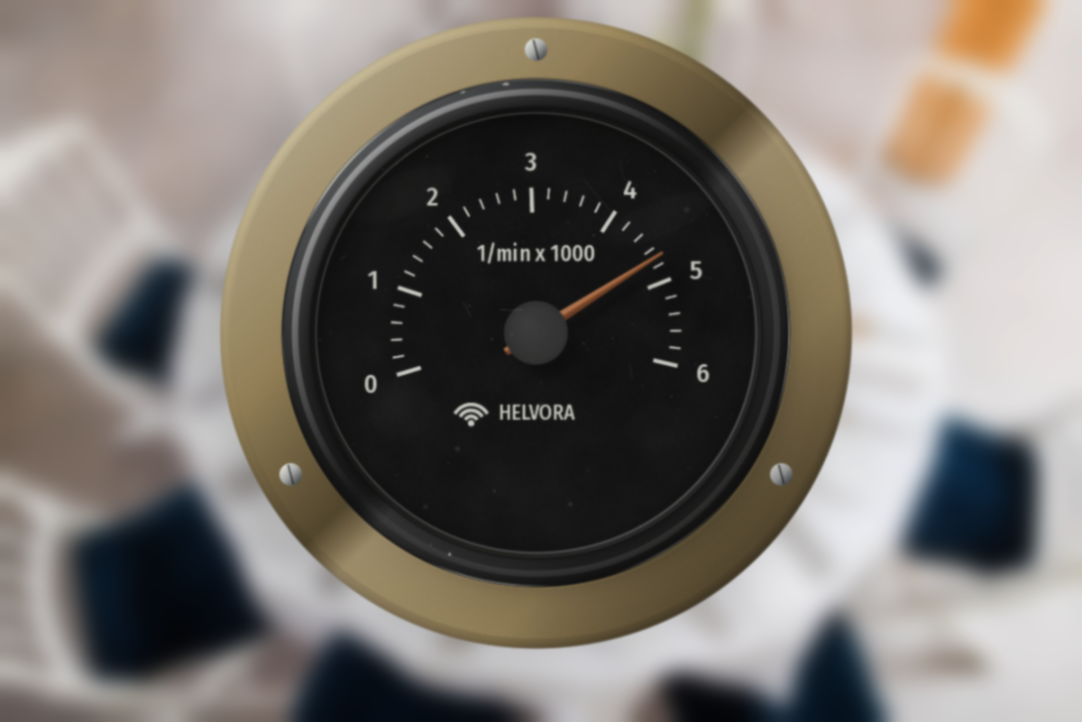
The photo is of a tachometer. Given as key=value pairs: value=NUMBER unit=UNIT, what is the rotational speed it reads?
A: value=4700 unit=rpm
